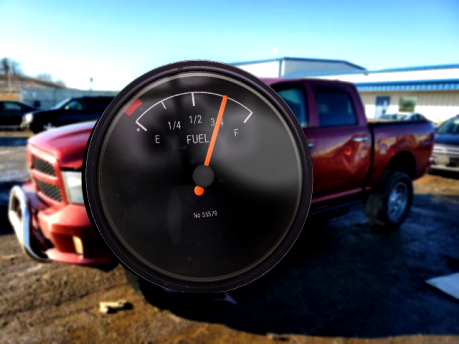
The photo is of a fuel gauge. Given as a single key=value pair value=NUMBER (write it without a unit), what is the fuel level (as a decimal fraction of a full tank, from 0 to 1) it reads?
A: value=0.75
